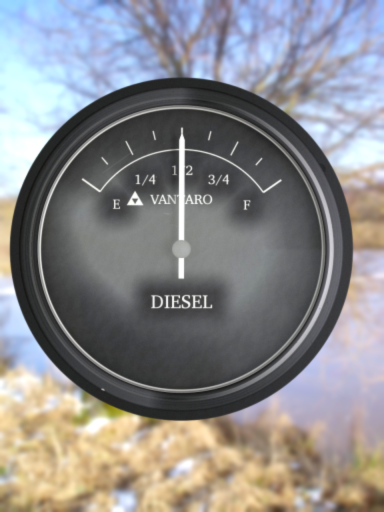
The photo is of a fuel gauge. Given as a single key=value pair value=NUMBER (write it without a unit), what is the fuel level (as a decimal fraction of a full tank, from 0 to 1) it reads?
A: value=0.5
